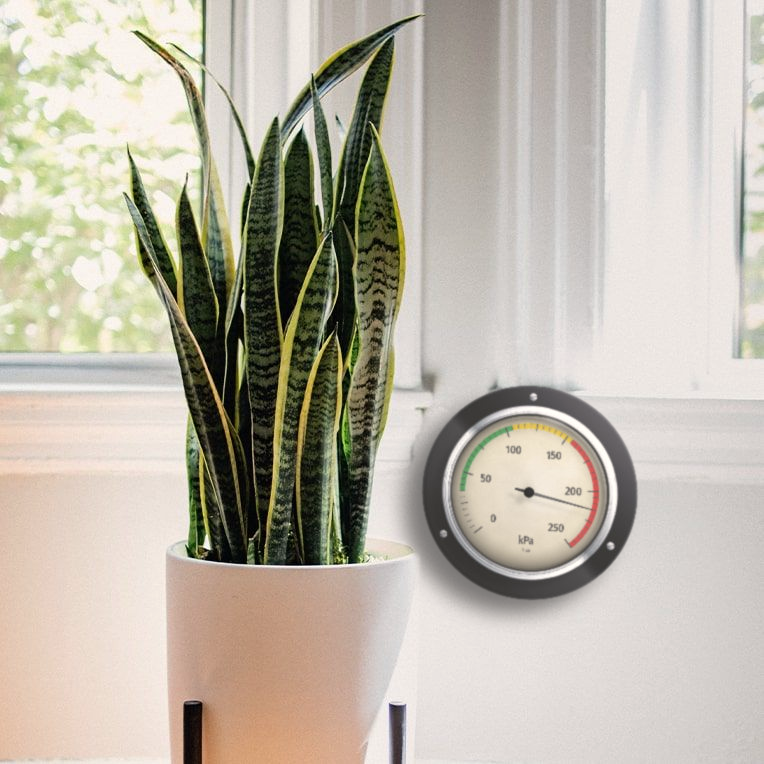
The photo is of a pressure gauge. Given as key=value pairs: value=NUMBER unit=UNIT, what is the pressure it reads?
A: value=215 unit=kPa
